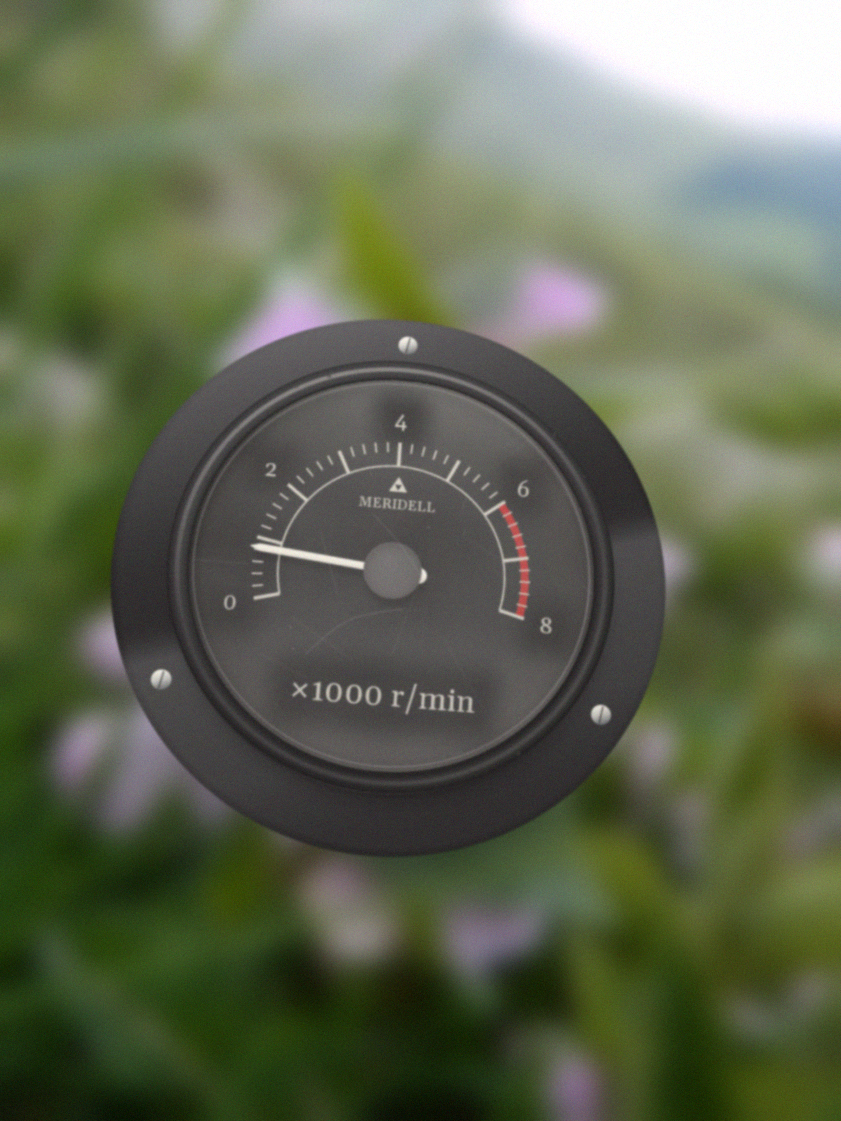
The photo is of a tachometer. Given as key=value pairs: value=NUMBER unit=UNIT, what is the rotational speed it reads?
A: value=800 unit=rpm
